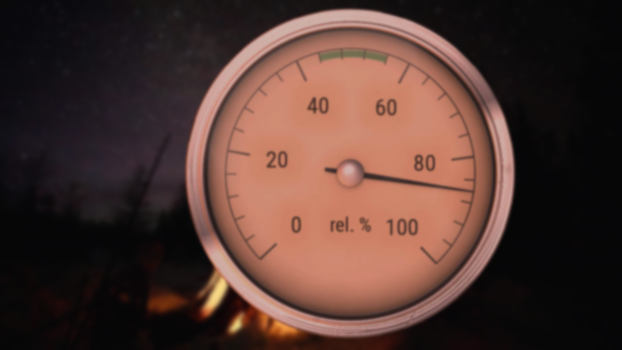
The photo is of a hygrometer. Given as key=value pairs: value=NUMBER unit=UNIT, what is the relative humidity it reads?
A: value=86 unit=%
